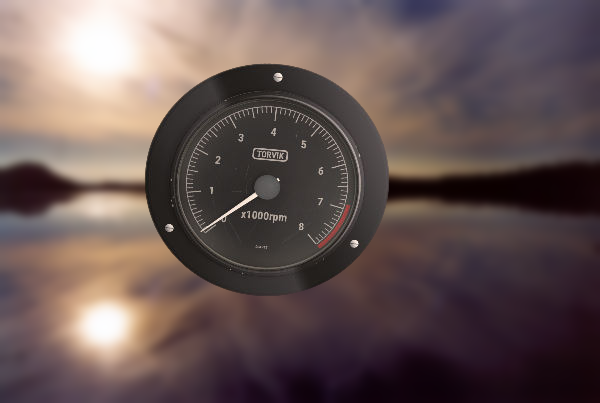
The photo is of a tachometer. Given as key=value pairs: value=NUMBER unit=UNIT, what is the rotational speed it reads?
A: value=100 unit=rpm
